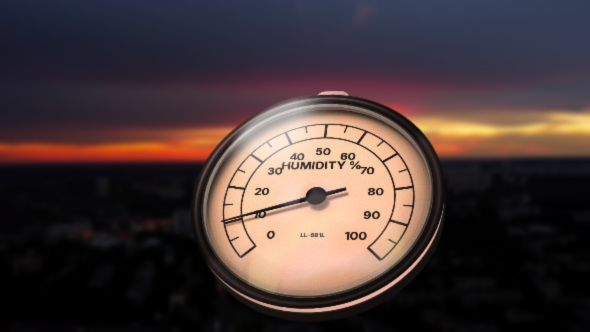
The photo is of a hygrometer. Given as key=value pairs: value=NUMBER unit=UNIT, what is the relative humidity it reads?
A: value=10 unit=%
